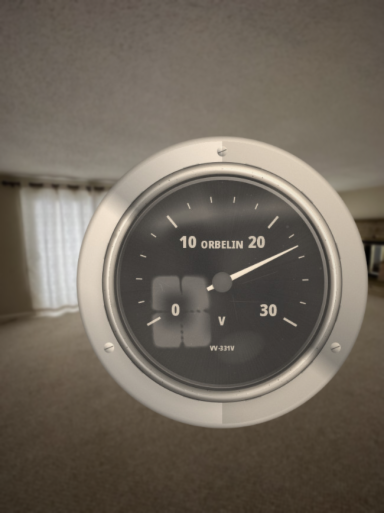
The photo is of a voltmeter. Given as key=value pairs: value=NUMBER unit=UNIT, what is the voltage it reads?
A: value=23 unit=V
